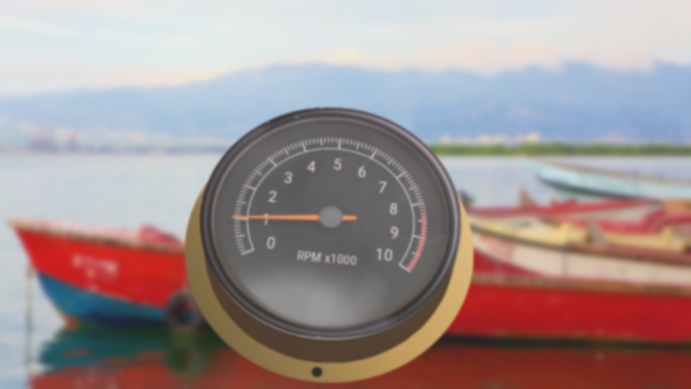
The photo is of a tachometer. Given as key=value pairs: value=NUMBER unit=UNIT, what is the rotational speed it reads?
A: value=1000 unit=rpm
